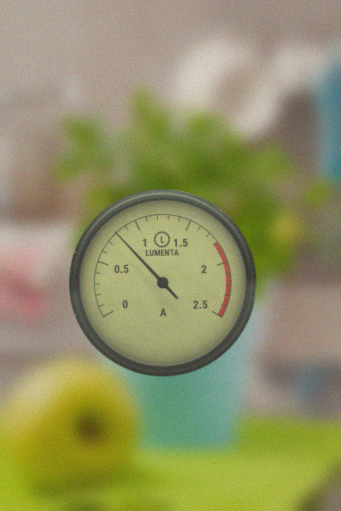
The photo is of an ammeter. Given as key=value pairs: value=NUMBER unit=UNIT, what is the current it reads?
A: value=0.8 unit=A
